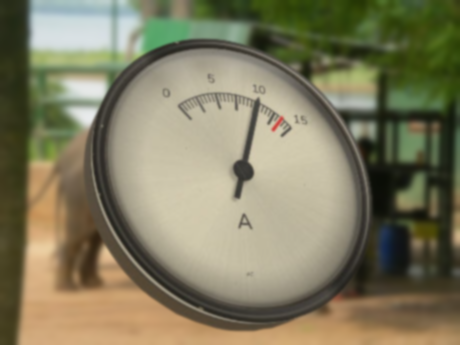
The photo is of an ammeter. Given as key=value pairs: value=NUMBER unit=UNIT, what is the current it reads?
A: value=10 unit=A
